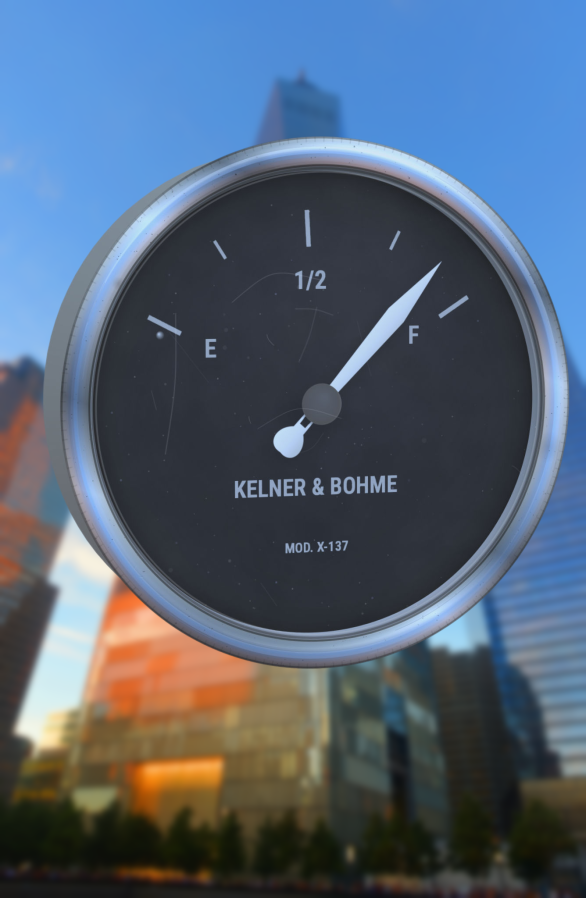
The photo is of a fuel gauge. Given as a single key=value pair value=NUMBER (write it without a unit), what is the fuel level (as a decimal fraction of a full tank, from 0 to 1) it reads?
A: value=0.875
